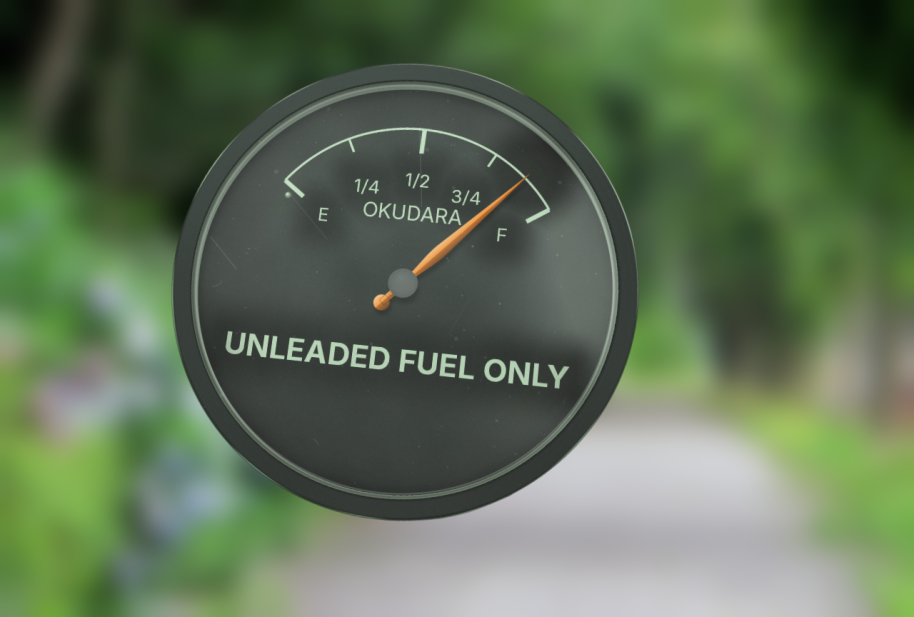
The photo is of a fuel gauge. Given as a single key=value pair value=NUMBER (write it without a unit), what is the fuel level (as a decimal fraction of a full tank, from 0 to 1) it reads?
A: value=0.875
